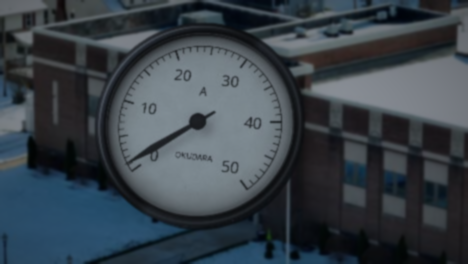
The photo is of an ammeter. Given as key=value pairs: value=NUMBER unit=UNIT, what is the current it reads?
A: value=1 unit=A
